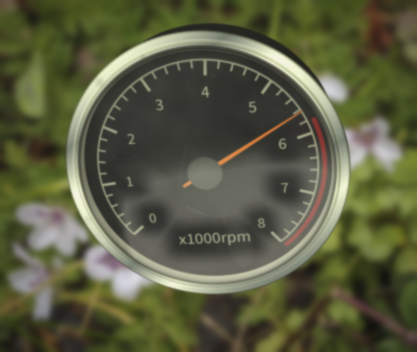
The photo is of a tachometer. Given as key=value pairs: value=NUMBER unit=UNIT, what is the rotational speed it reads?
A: value=5600 unit=rpm
